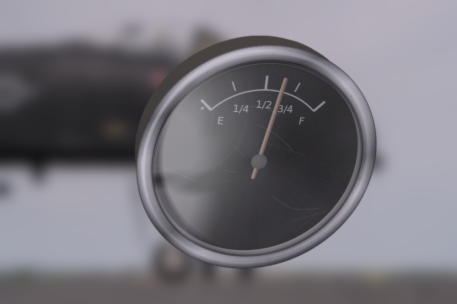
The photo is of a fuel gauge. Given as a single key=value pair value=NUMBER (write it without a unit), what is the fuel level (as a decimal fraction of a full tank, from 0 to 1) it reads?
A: value=0.625
